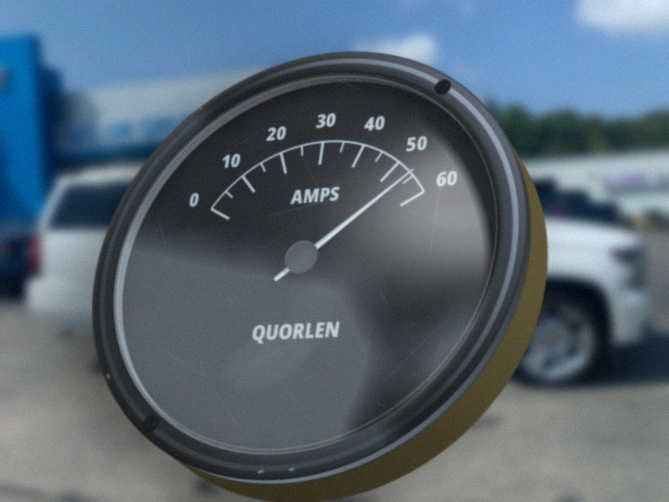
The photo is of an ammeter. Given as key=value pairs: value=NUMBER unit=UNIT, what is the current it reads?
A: value=55 unit=A
